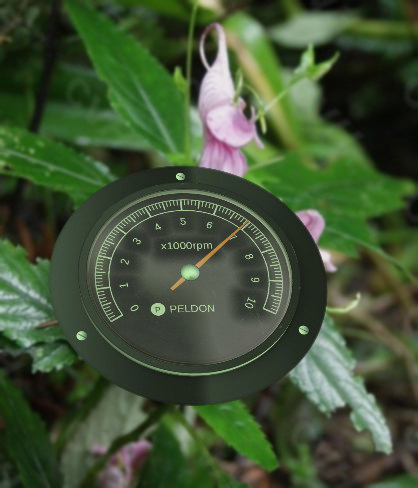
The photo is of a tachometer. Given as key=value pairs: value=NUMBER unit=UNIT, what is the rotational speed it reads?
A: value=7000 unit=rpm
